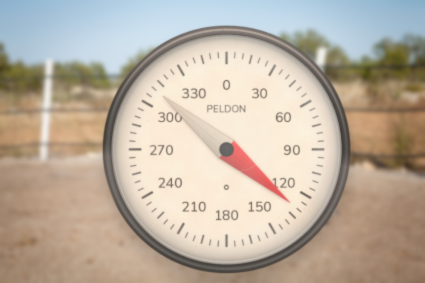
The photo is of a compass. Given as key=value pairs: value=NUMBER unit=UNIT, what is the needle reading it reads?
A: value=130 unit=°
